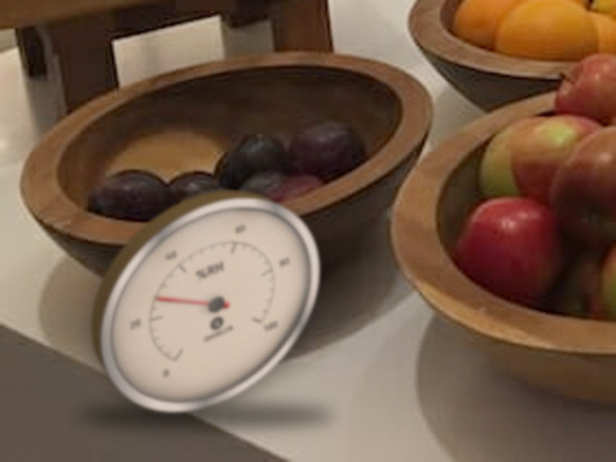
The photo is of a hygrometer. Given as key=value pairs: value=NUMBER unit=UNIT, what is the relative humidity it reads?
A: value=28 unit=%
